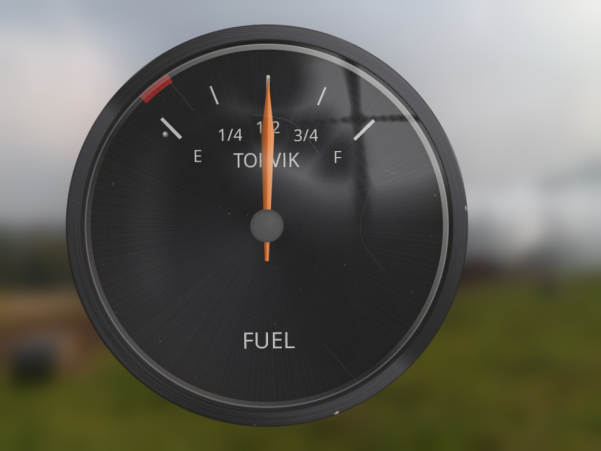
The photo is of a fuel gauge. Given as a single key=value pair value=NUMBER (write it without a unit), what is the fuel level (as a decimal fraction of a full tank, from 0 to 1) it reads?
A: value=0.5
